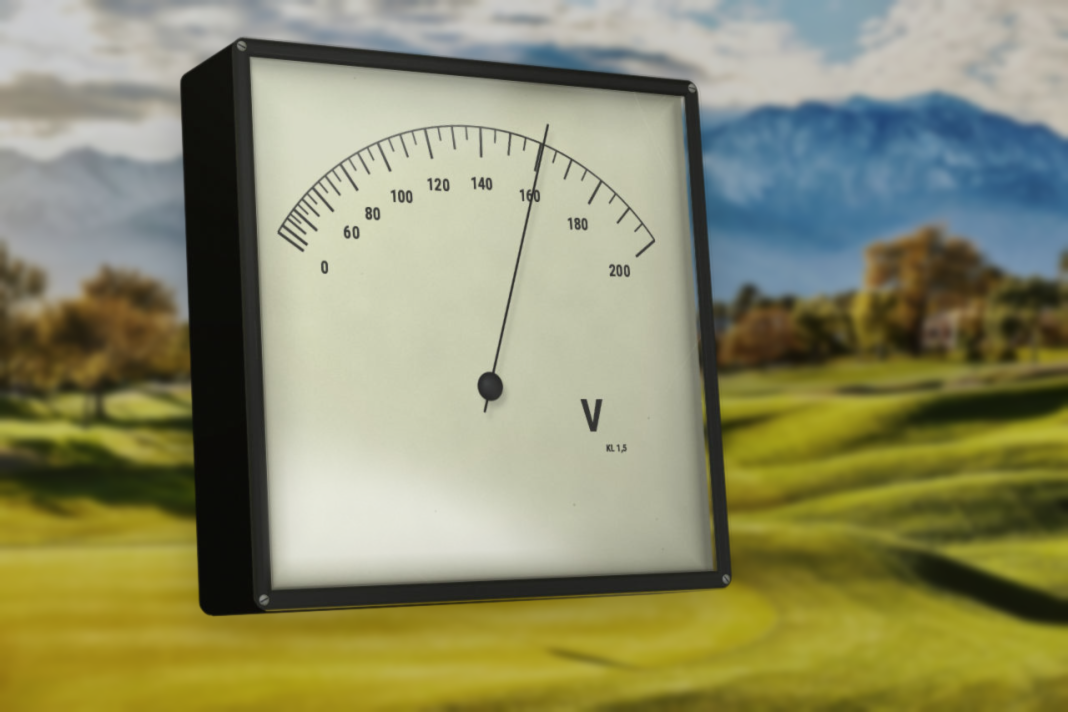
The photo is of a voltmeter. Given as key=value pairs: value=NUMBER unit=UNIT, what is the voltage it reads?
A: value=160 unit=V
